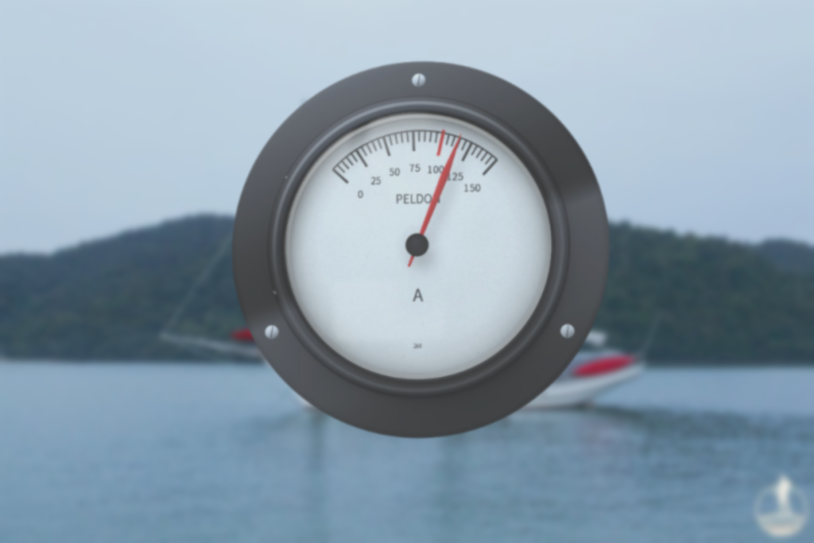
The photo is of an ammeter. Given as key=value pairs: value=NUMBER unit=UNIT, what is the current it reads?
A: value=115 unit=A
